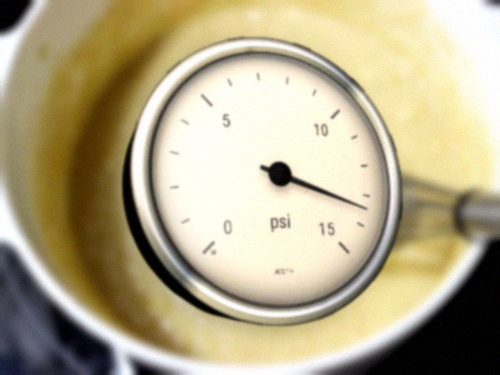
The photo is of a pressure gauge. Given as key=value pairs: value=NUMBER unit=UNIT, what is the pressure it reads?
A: value=13.5 unit=psi
